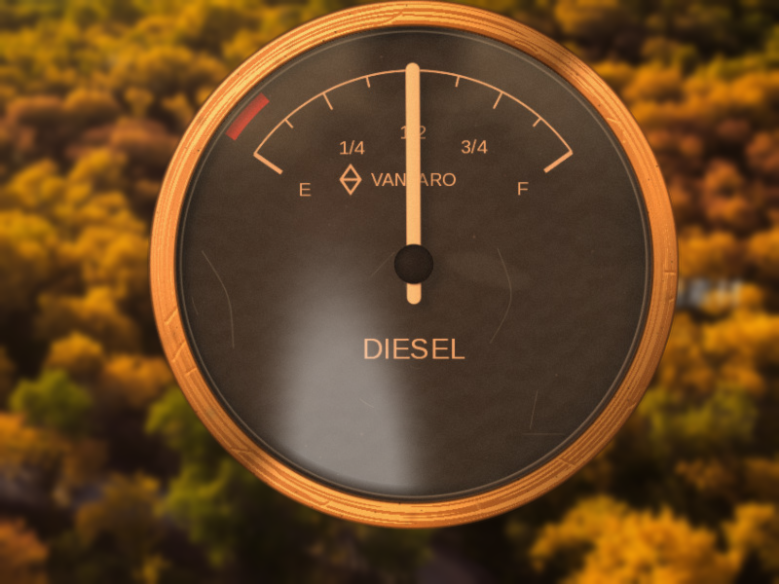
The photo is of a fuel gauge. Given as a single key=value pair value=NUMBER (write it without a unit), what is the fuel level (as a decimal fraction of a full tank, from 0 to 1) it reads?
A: value=0.5
